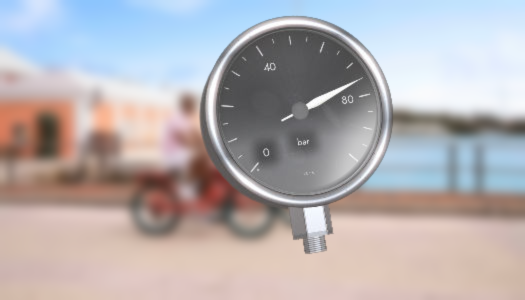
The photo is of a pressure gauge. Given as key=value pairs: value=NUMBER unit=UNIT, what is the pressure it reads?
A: value=75 unit=bar
